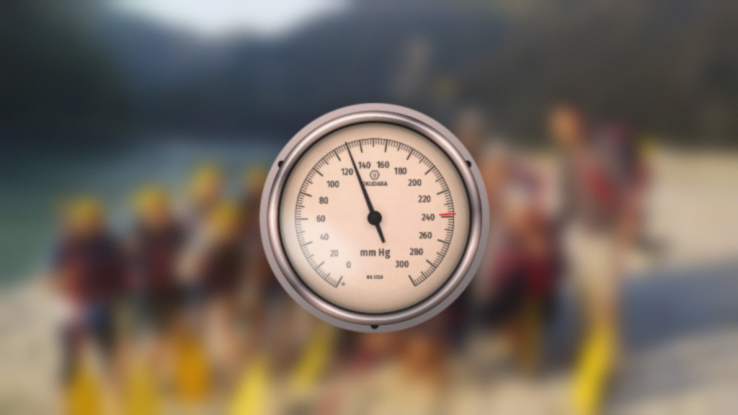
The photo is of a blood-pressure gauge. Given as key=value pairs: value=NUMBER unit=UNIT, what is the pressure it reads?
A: value=130 unit=mmHg
